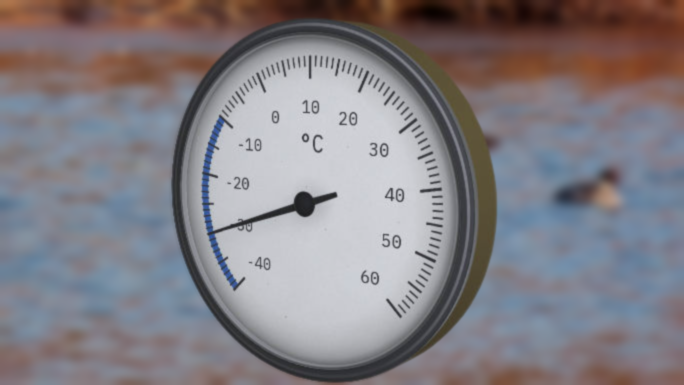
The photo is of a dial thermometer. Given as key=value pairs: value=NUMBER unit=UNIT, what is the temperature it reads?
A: value=-30 unit=°C
